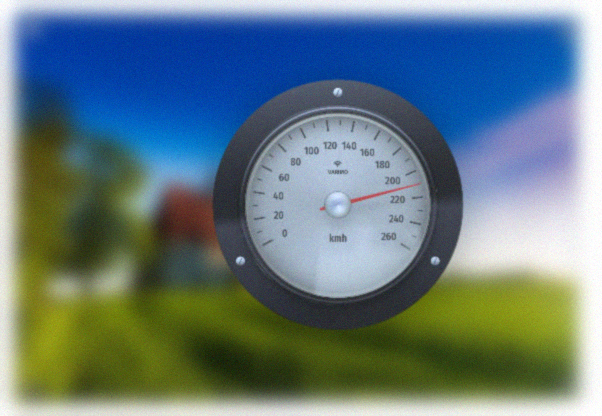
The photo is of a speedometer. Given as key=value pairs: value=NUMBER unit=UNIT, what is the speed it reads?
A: value=210 unit=km/h
